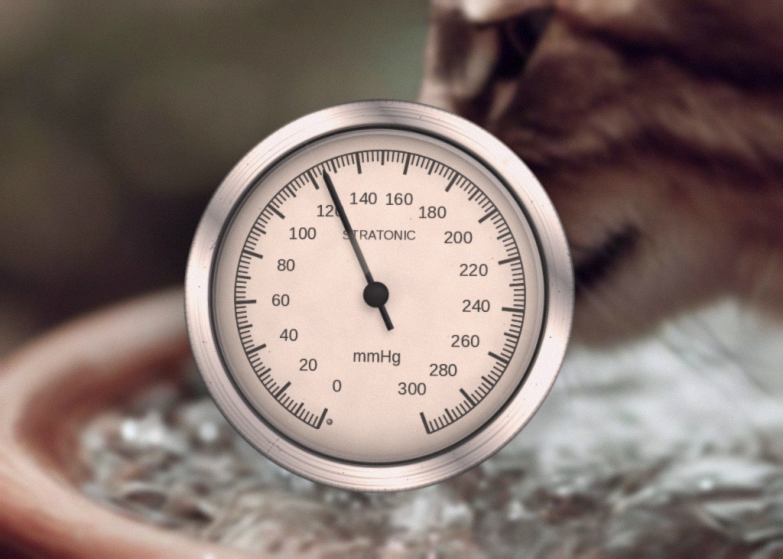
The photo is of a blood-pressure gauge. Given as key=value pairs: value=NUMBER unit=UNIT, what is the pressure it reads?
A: value=126 unit=mmHg
